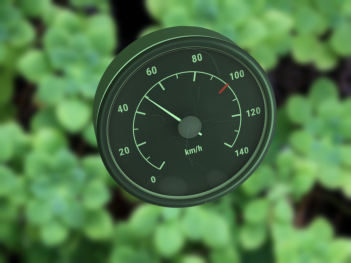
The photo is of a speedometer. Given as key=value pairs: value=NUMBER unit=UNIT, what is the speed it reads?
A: value=50 unit=km/h
